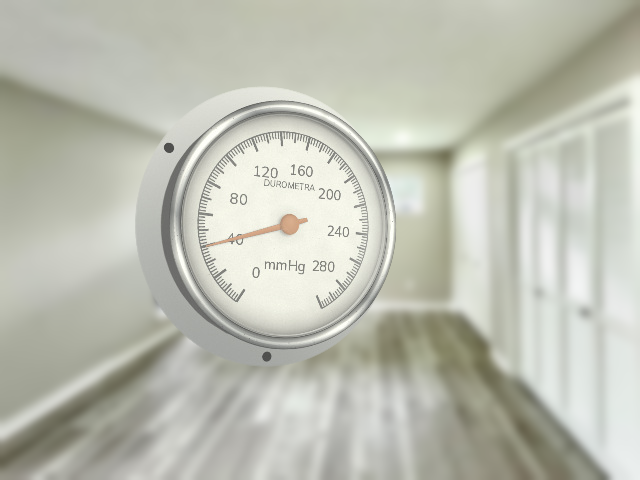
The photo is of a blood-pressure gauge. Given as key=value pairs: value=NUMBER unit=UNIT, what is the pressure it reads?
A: value=40 unit=mmHg
